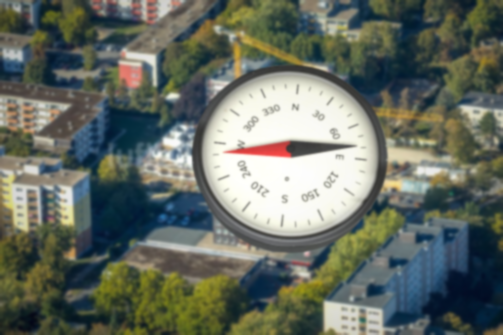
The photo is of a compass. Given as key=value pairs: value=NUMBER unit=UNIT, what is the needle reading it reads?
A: value=260 unit=°
